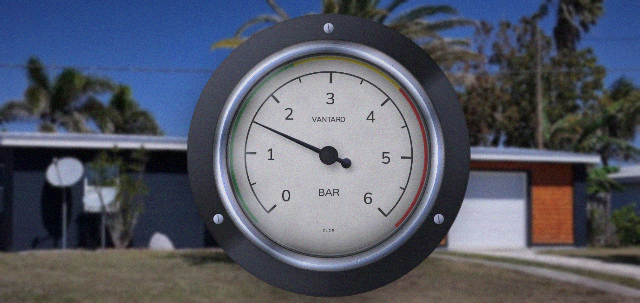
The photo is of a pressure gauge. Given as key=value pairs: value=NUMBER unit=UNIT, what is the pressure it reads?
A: value=1.5 unit=bar
